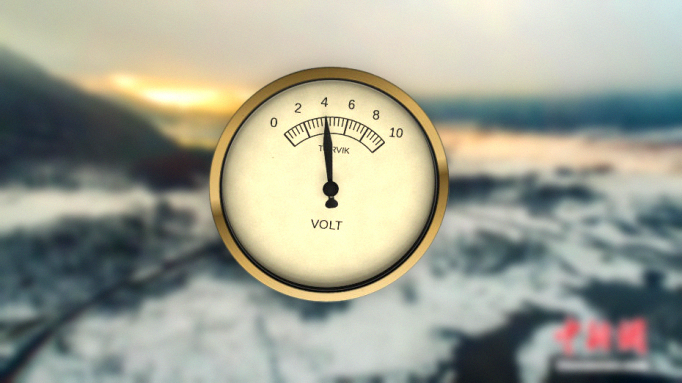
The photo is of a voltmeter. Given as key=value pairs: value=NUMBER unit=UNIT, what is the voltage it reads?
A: value=4 unit=V
